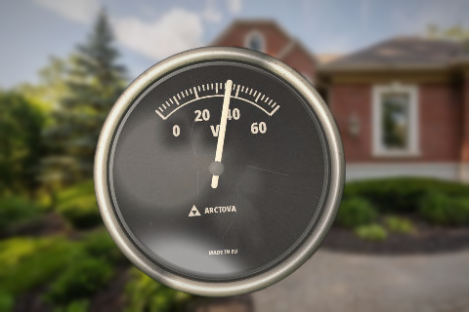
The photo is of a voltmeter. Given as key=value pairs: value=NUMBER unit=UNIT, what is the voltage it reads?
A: value=36 unit=V
